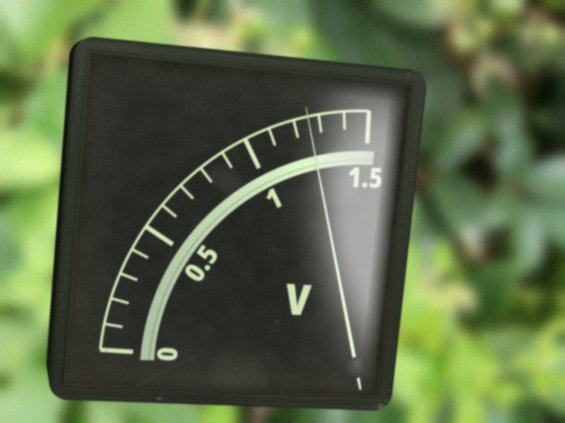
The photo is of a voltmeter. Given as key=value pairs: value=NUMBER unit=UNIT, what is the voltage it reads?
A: value=1.25 unit=V
